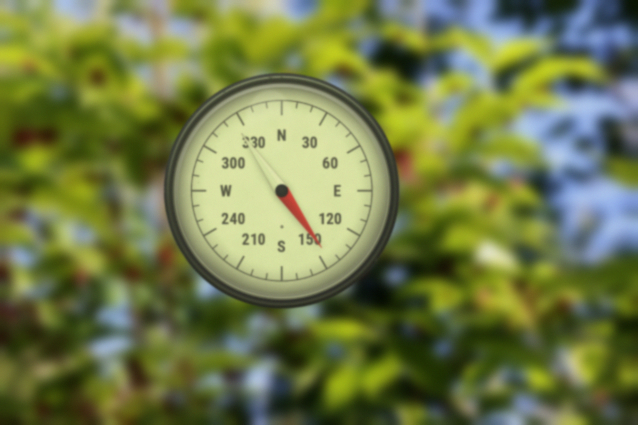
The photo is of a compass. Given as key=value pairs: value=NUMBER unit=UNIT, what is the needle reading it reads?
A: value=145 unit=°
